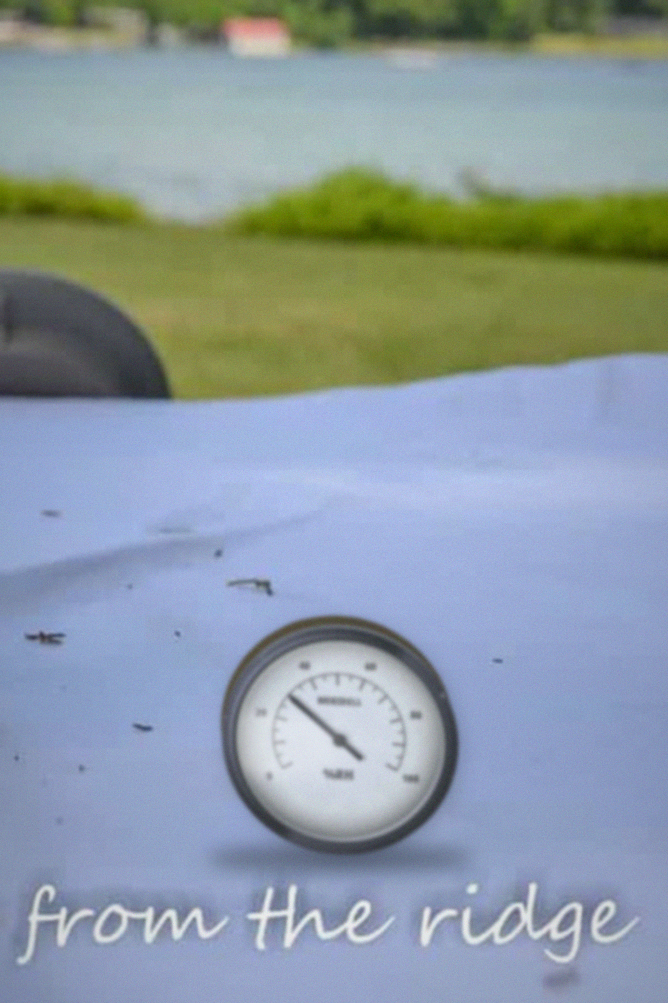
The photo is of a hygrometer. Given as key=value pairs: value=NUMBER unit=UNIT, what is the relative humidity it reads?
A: value=30 unit=%
